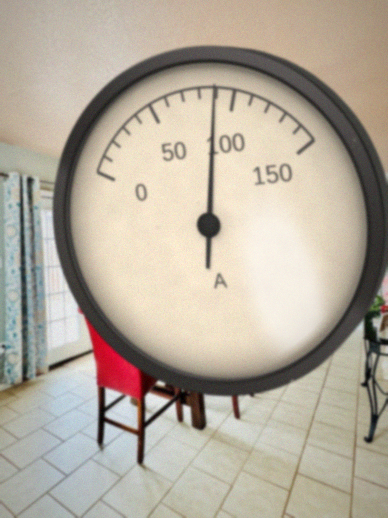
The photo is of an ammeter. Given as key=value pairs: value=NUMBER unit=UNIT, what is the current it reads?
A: value=90 unit=A
